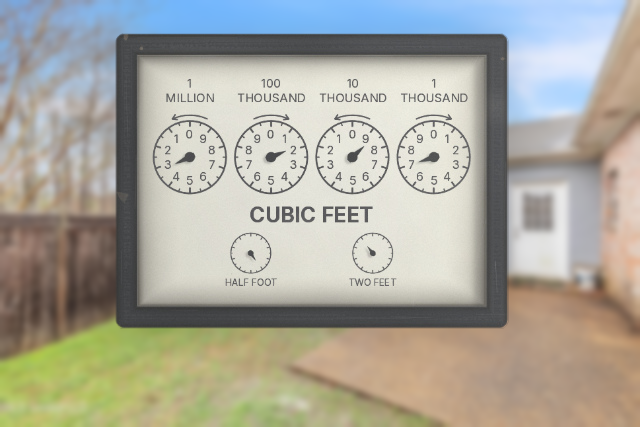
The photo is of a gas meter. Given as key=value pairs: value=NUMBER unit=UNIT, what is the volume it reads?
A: value=318700 unit=ft³
